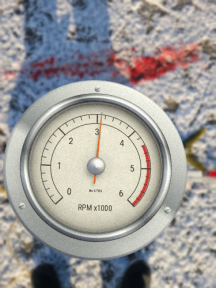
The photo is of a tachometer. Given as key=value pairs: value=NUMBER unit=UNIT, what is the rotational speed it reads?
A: value=3100 unit=rpm
